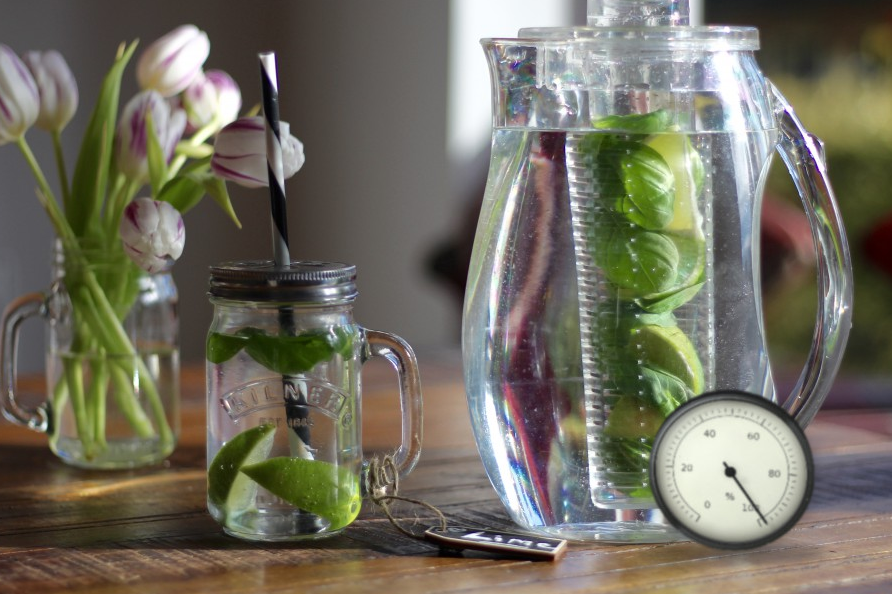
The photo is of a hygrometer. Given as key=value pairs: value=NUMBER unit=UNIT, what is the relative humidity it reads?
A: value=98 unit=%
